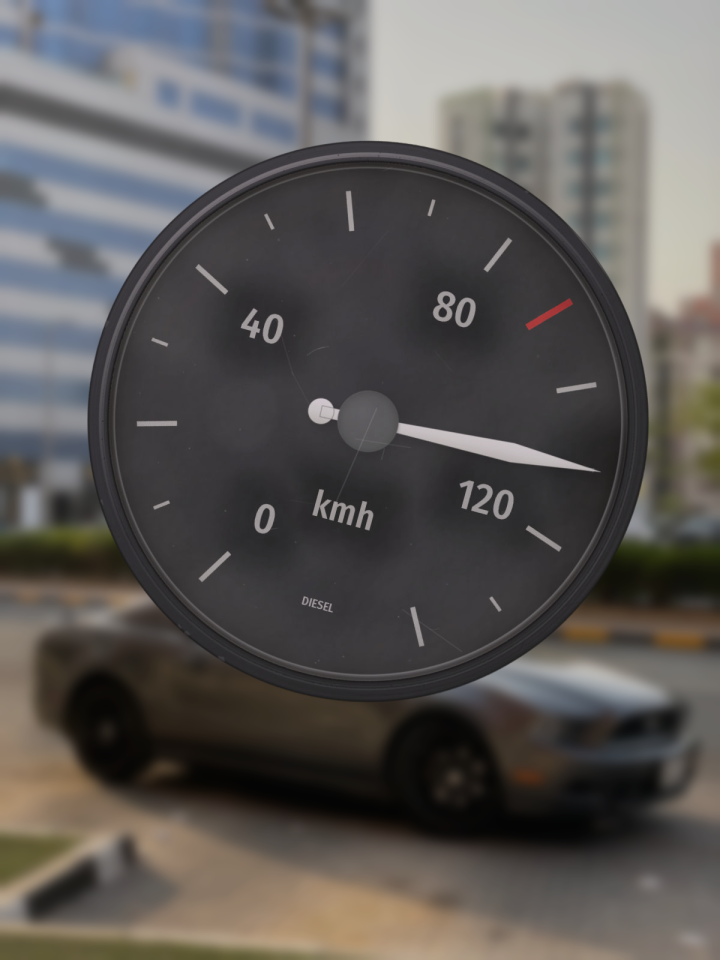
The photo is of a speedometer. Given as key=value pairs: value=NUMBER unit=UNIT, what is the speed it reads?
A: value=110 unit=km/h
